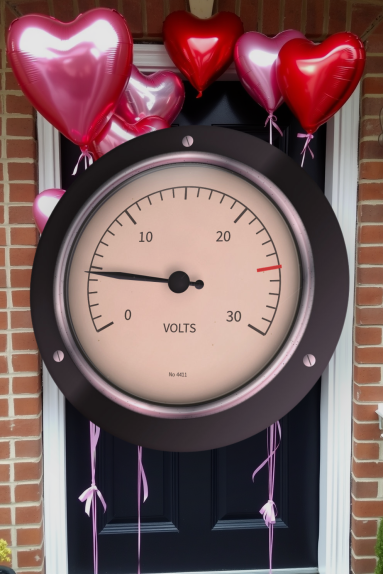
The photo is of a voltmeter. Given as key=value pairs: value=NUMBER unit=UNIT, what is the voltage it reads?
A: value=4.5 unit=V
